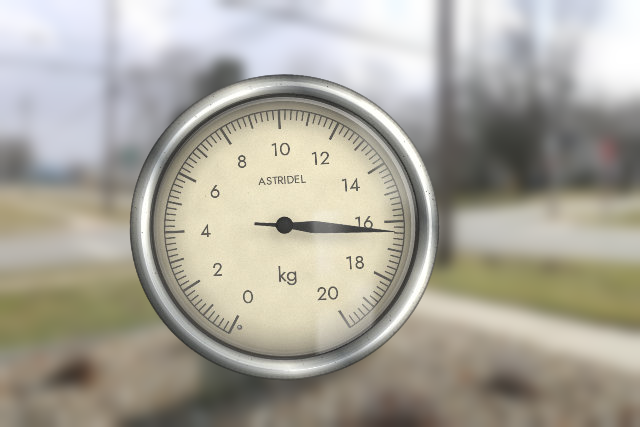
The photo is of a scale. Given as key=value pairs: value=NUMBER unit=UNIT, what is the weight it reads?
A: value=16.4 unit=kg
